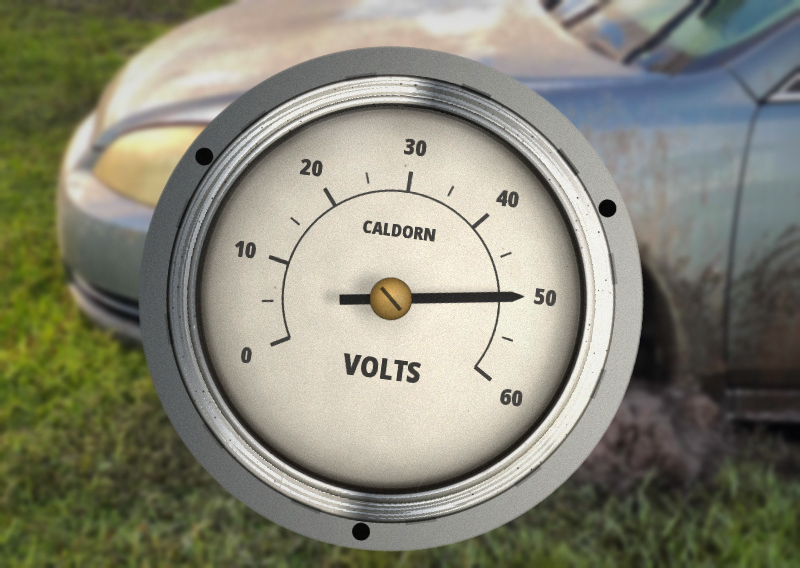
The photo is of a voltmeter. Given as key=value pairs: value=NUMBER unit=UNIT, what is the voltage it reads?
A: value=50 unit=V
